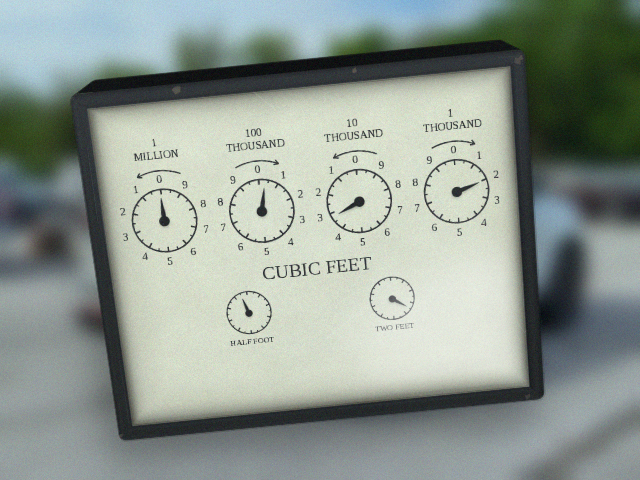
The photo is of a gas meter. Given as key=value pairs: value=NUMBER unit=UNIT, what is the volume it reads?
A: value=3200 unit=ft³
